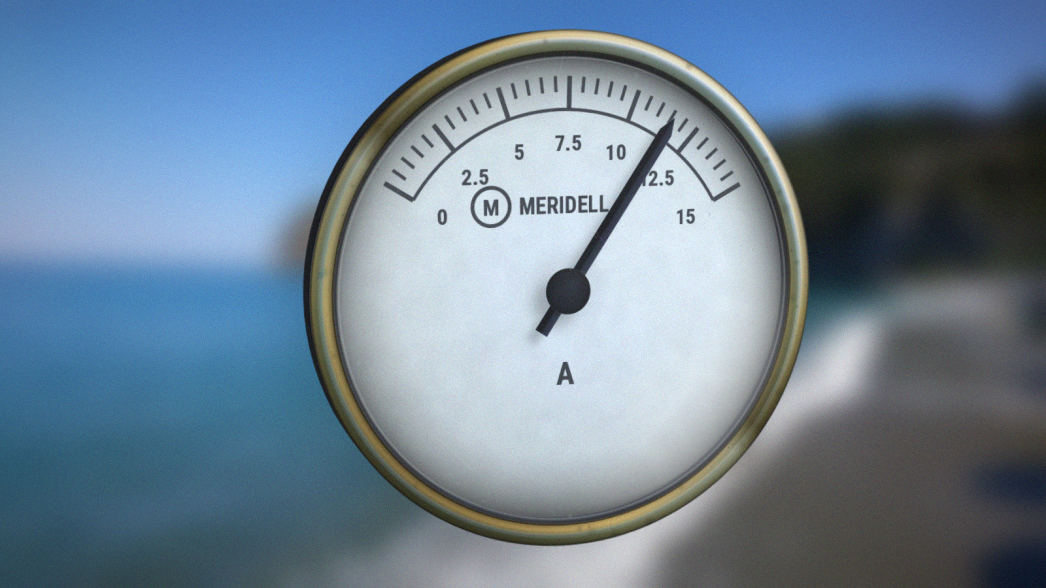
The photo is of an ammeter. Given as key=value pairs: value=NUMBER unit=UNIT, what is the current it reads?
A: value=11.5 unit=A
